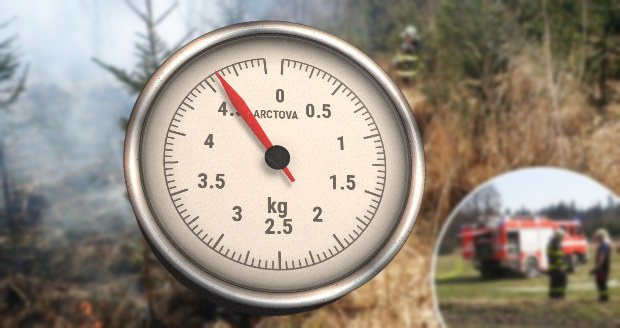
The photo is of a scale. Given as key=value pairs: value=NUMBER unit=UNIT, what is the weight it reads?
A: value=4.6 unit=kg
